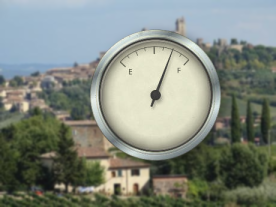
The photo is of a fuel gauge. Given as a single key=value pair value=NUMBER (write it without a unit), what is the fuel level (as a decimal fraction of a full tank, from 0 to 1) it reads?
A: value=0.75
